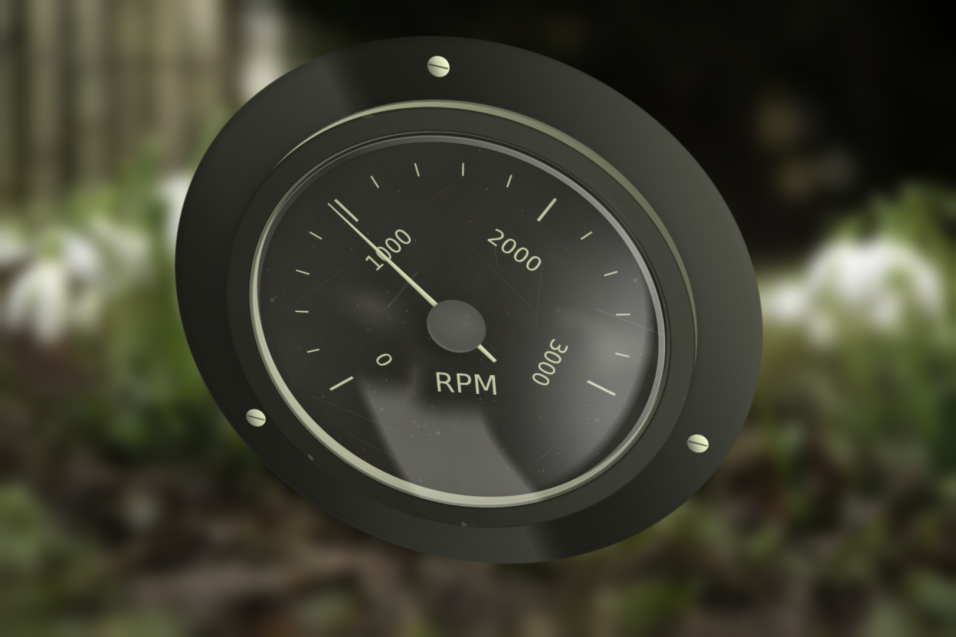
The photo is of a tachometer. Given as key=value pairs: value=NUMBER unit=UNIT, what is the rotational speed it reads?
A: value=1000 unit=rpm
